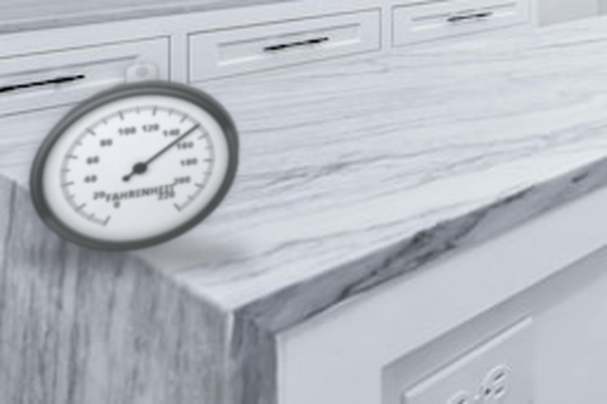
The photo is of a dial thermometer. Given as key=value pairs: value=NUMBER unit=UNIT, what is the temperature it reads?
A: value=150 unit=°F
